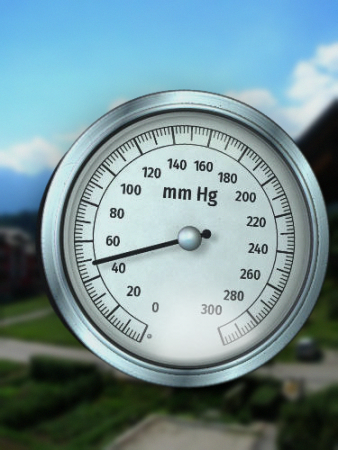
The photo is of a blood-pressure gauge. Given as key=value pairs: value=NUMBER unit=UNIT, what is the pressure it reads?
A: value=48 unit=mmHg
